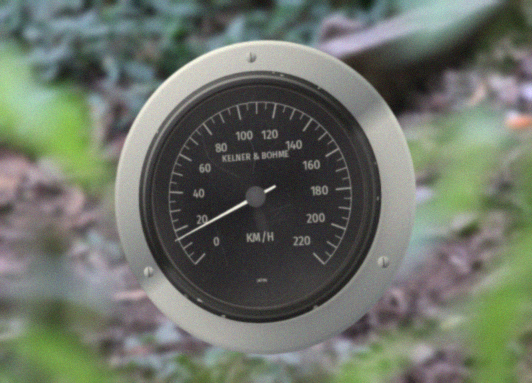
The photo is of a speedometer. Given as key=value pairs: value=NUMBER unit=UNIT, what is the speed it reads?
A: value=15 unit=km/h
